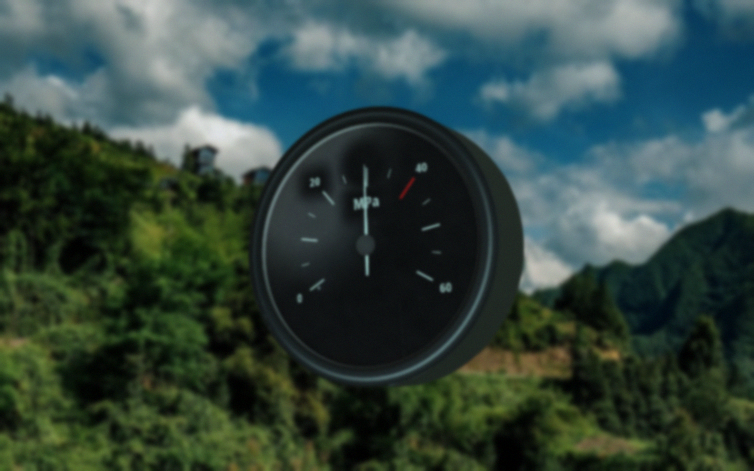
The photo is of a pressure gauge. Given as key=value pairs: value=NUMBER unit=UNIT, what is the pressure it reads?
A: value=30 unit=MPa
